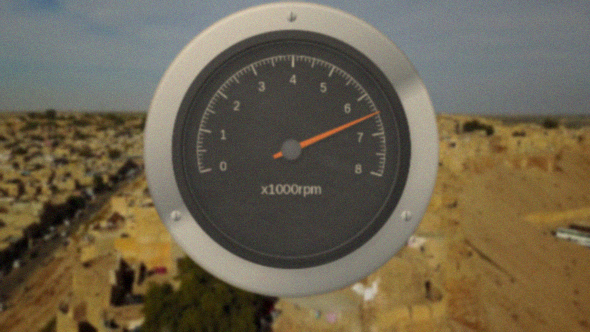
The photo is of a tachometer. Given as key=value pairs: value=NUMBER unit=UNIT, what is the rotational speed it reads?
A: value=6500 unit=rpm
